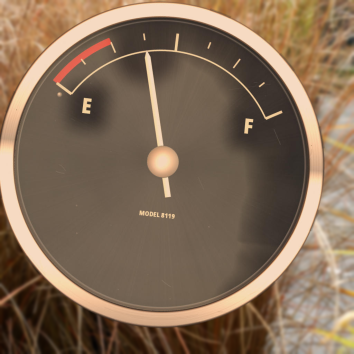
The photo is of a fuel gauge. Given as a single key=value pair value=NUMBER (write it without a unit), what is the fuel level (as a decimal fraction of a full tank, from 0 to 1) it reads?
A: value=0.375
